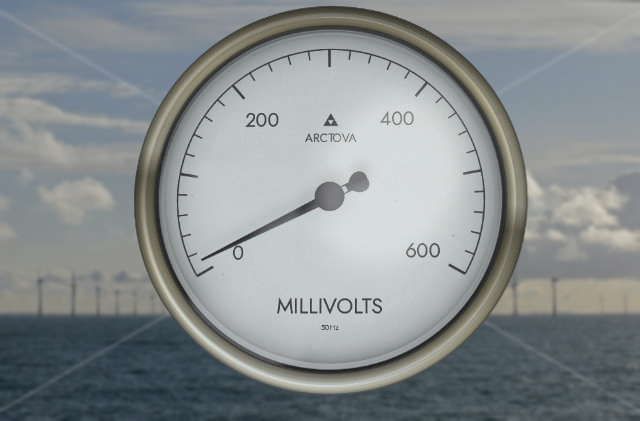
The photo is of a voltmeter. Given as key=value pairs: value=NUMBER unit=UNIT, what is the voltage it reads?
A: value=10 unit=mV
